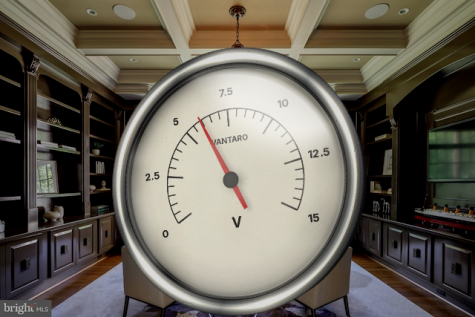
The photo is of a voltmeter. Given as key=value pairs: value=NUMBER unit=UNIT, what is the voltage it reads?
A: value=6 unit=V
